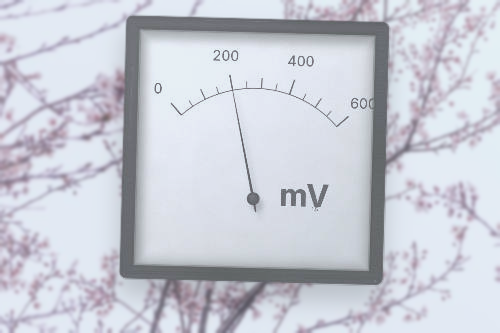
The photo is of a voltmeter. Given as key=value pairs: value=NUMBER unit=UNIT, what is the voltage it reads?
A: value=200 unit=mV
